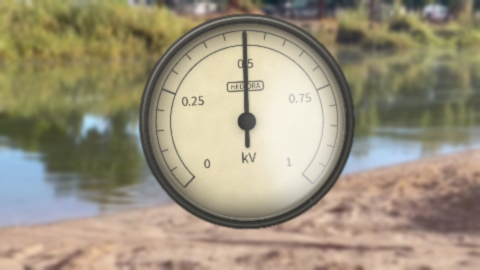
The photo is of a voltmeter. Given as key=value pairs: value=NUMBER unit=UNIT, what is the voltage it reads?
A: value=0.5 unit=kV
